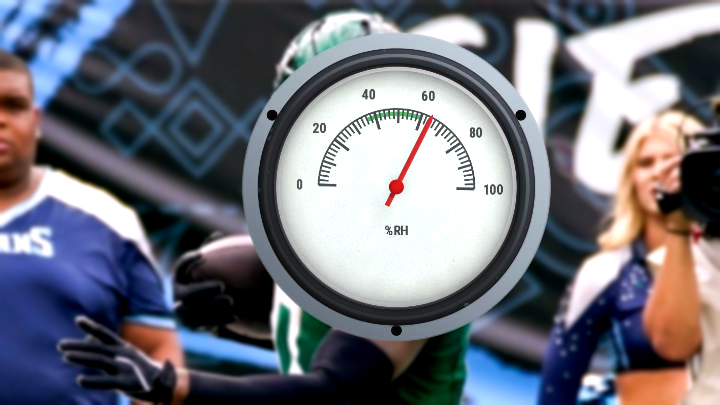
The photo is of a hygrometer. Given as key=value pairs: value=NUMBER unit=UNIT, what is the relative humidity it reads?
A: value=64 unit=%
